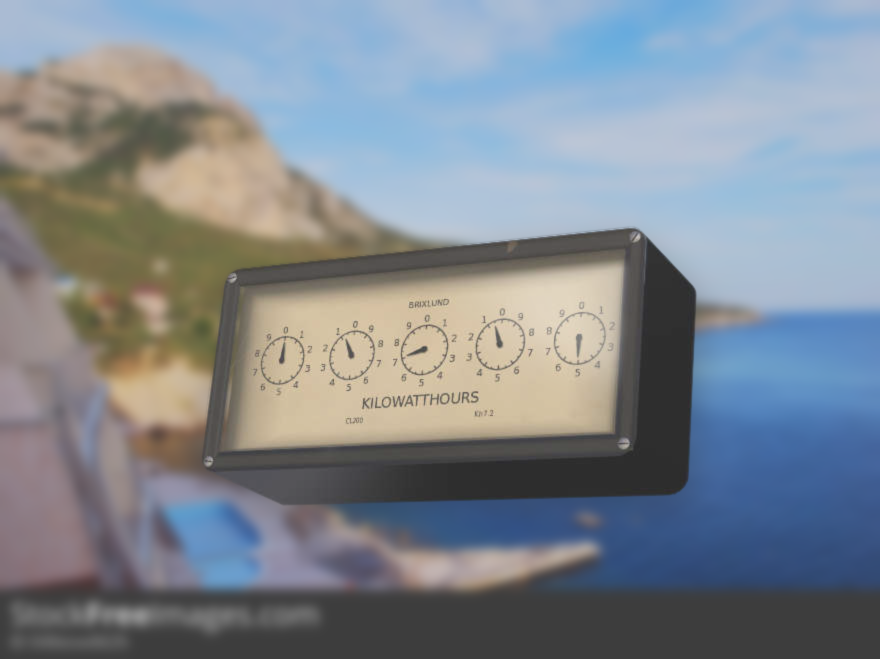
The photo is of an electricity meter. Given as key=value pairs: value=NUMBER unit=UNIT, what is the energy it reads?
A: value=705 unit=kWh
